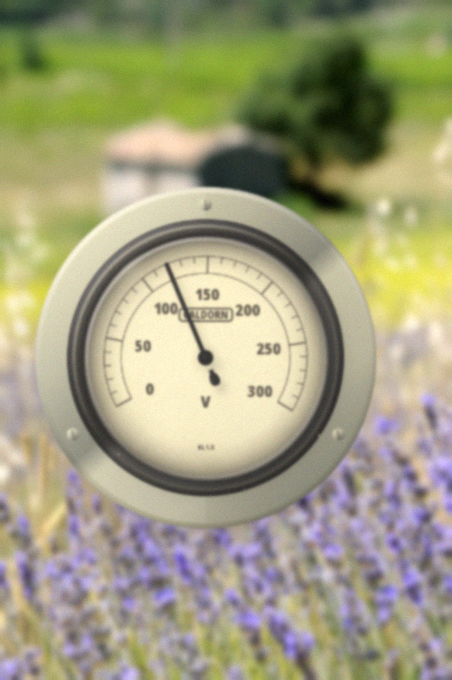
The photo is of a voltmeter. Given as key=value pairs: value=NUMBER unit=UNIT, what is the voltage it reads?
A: value=120 unit=V
